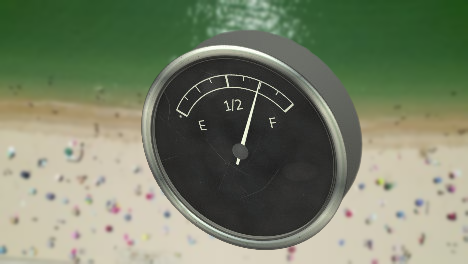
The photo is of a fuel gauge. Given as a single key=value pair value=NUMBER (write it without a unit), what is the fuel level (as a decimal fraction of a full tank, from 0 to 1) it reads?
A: value=0.75
